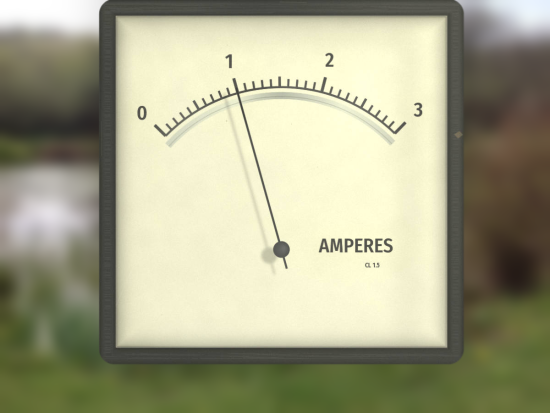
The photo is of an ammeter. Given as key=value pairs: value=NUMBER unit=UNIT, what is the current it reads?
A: value=1 unit=A
